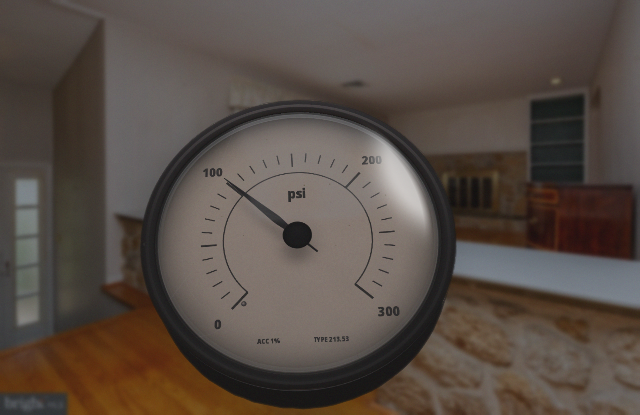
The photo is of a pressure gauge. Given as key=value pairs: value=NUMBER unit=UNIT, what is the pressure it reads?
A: value=100 unit=psi
